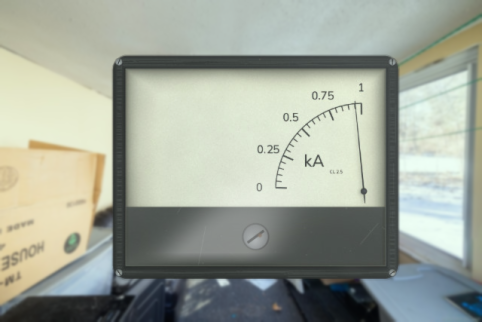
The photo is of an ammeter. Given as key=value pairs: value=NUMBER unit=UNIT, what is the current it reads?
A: value=0.95 unit=kA
